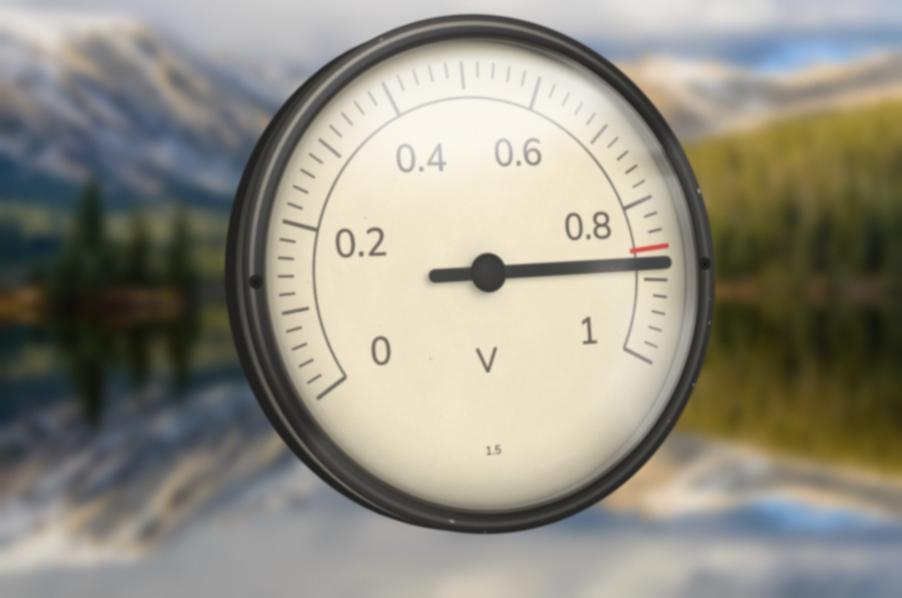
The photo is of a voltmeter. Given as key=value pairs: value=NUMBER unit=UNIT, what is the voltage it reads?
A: value=0.88 unit=V
